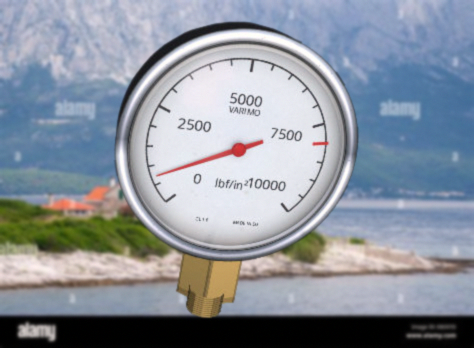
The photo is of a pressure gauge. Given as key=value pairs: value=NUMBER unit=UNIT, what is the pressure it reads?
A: value=750 unit=psi
